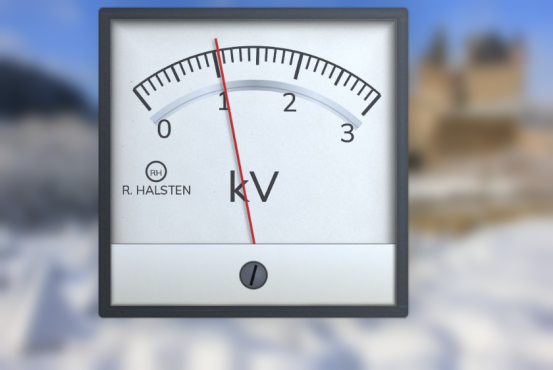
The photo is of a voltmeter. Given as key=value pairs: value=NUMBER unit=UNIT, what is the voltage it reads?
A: value=1.05 unit=kV
